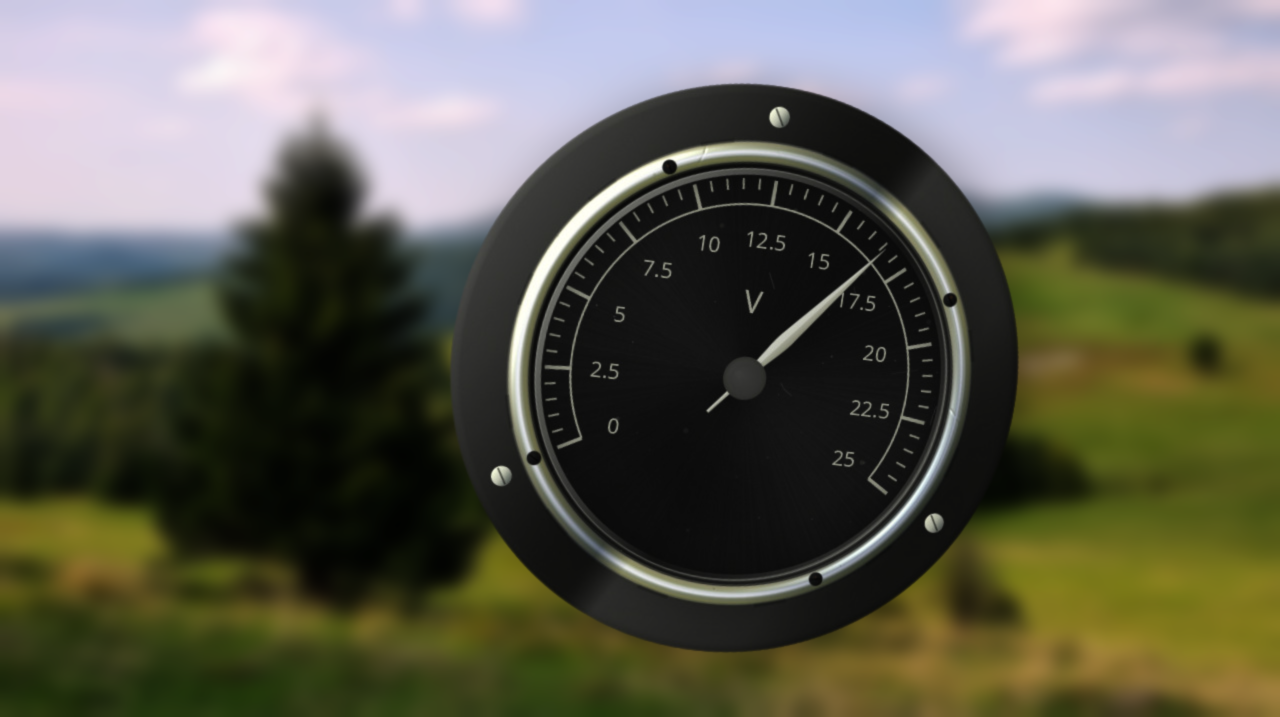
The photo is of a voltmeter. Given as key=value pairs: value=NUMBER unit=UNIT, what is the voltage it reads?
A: value=16.5 unit=V
